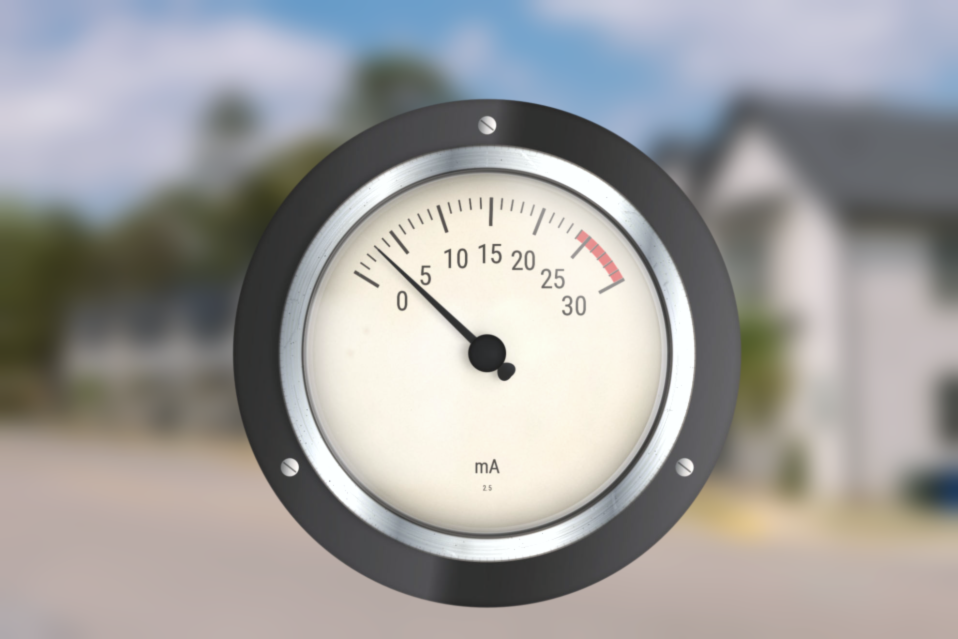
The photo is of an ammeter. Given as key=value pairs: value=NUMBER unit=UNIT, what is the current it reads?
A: value=3 unit=mA
